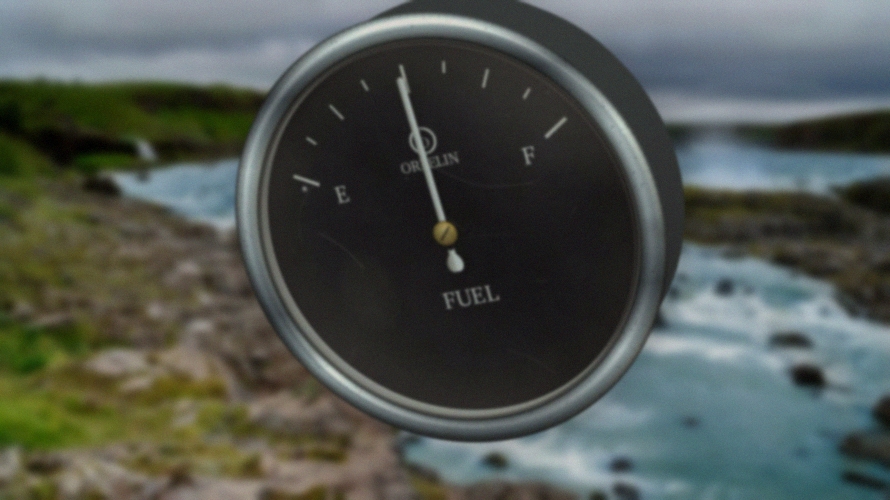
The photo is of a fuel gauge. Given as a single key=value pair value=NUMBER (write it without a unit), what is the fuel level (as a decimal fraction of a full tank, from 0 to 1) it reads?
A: value=0.5
